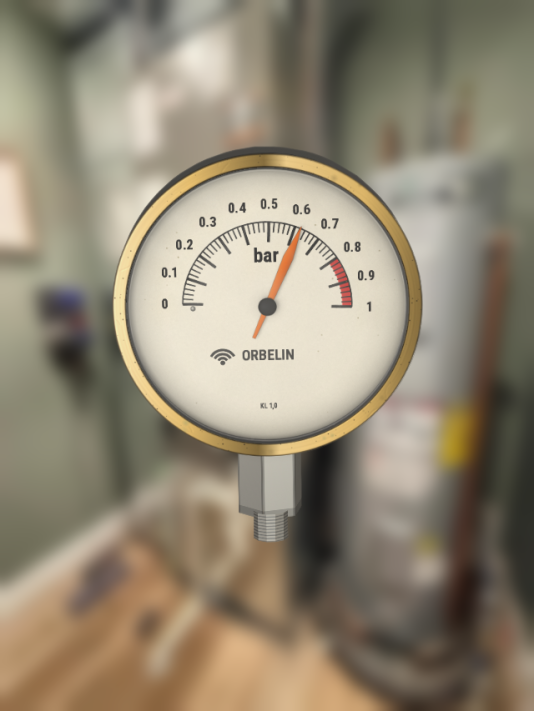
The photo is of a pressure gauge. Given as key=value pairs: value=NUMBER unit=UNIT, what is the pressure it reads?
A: value=0.62 unit=bar
